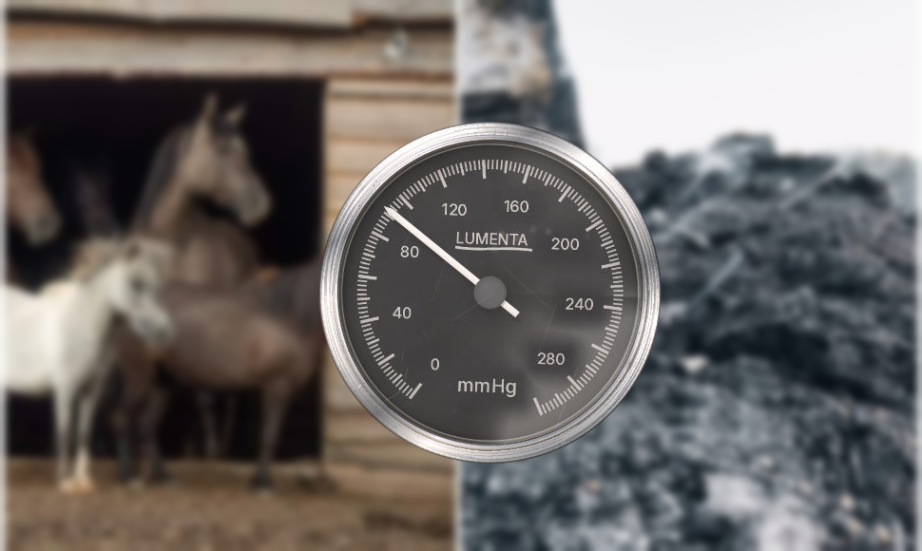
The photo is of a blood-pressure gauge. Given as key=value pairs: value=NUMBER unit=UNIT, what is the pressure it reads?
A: value=92 unit=mmHg
